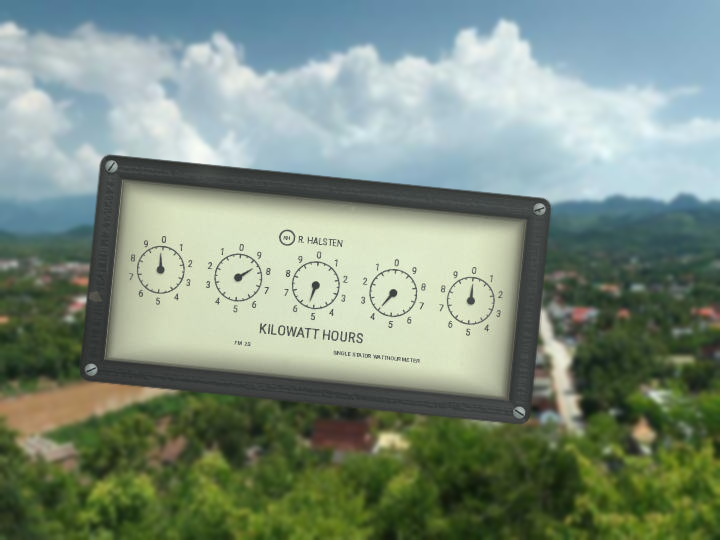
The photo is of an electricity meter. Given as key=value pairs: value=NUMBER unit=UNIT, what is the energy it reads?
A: value=98540 unit=kWh
